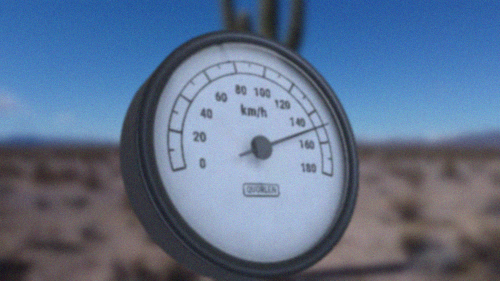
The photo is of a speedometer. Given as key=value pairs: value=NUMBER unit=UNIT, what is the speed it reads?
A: value=150 unit=km/h
